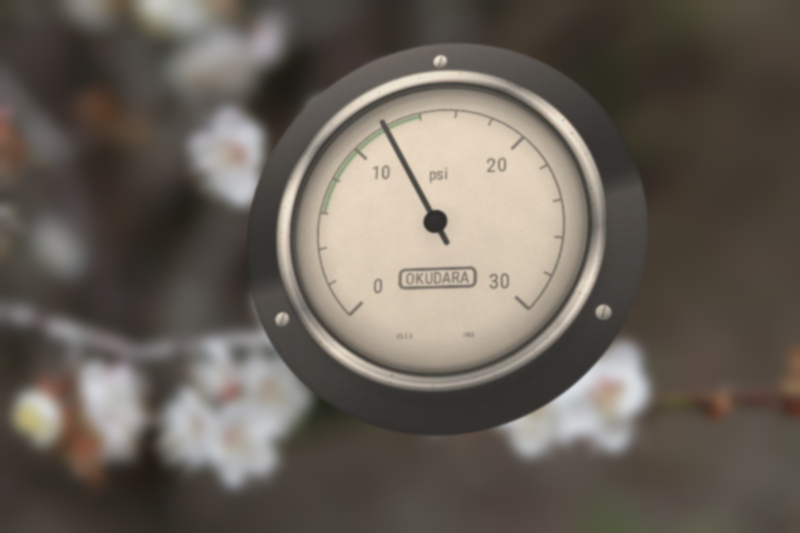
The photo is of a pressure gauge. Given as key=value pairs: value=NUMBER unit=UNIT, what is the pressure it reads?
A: value=12 unit=psi
